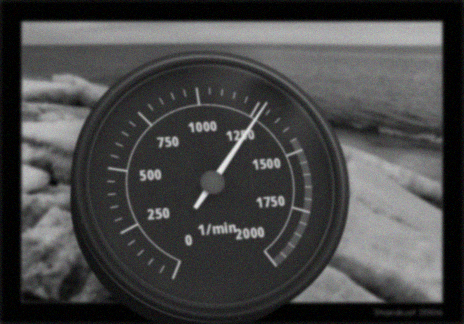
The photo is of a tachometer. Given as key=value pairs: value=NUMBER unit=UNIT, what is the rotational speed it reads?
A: value=1275 unit=rpm
